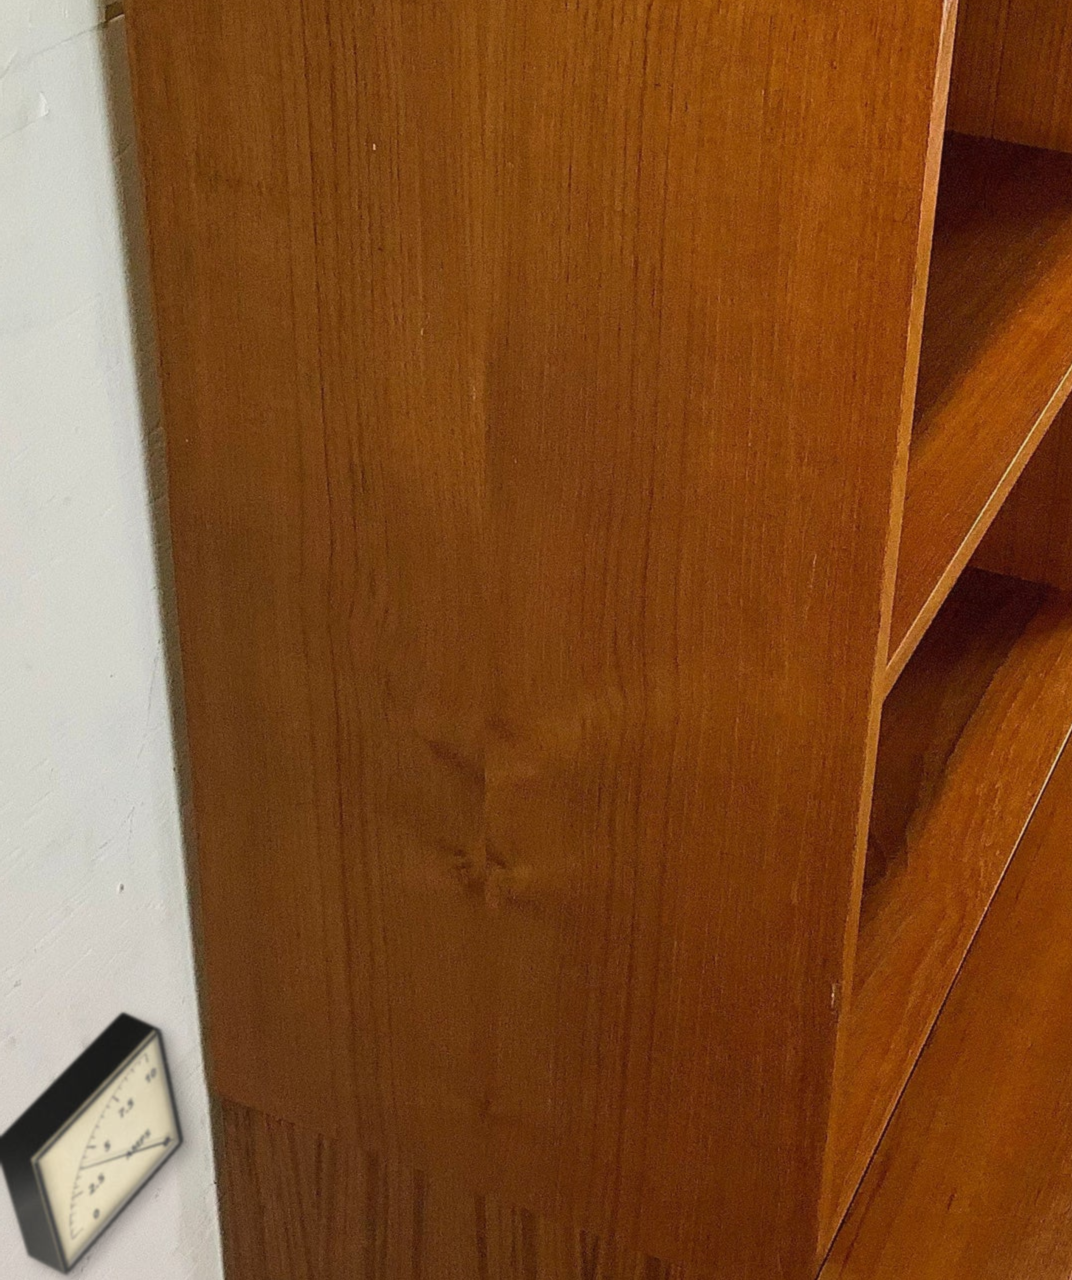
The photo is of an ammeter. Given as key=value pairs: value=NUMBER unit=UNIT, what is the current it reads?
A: value=4 unit=A
